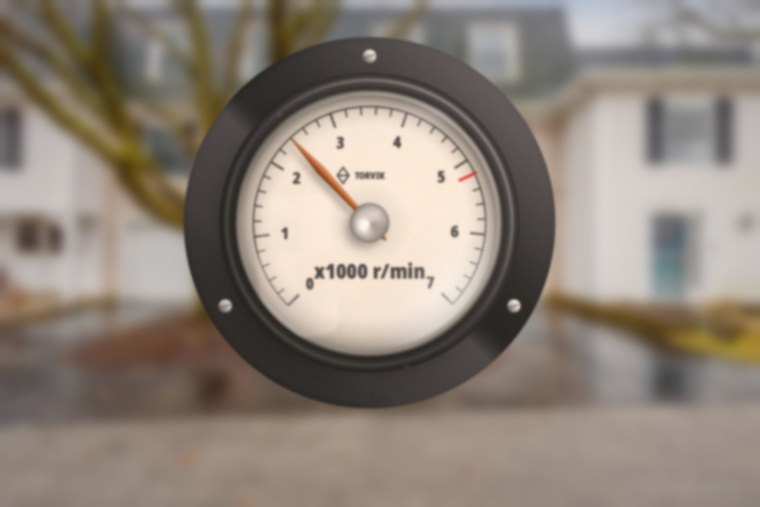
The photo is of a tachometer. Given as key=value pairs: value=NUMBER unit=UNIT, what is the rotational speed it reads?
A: value=2400 unit=rpm
